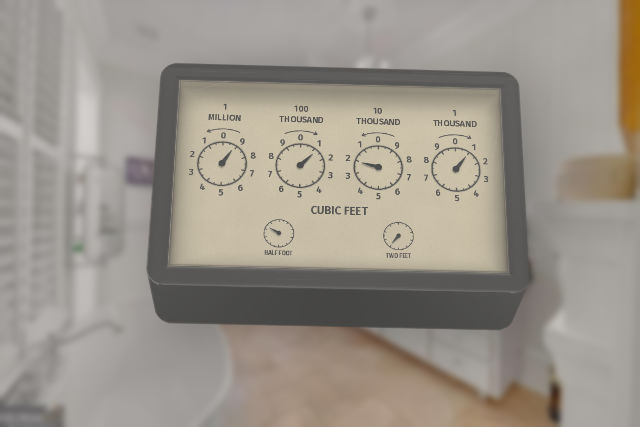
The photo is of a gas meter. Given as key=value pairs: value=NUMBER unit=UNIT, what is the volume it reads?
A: value=912100 unit=ft³
